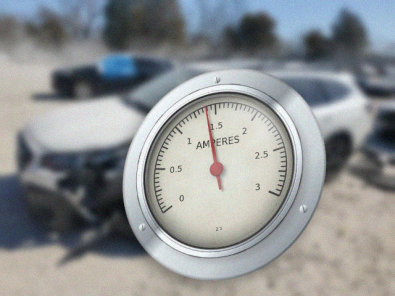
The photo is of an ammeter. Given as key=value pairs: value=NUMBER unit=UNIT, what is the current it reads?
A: value=1.4 unit=A
